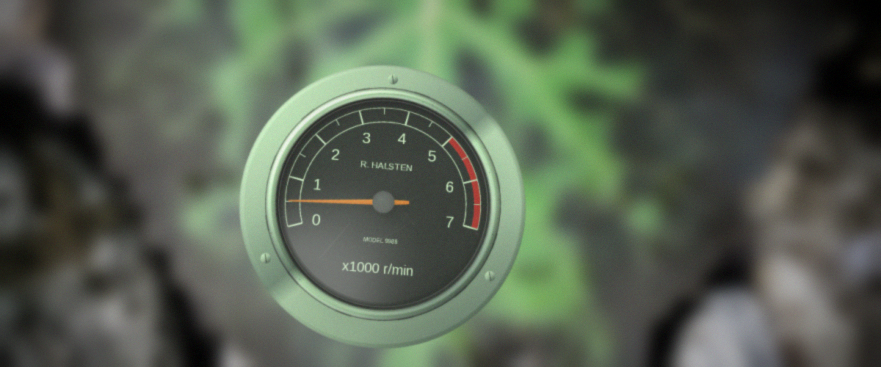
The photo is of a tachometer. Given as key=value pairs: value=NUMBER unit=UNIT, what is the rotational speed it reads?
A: value=500 unit=rpm
